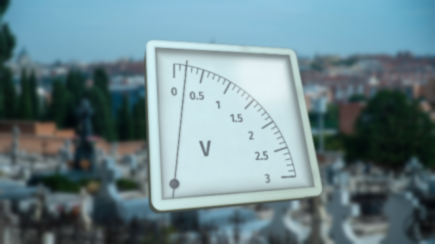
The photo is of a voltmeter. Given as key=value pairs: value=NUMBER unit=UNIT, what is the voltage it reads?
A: value=0.2 unit=V
